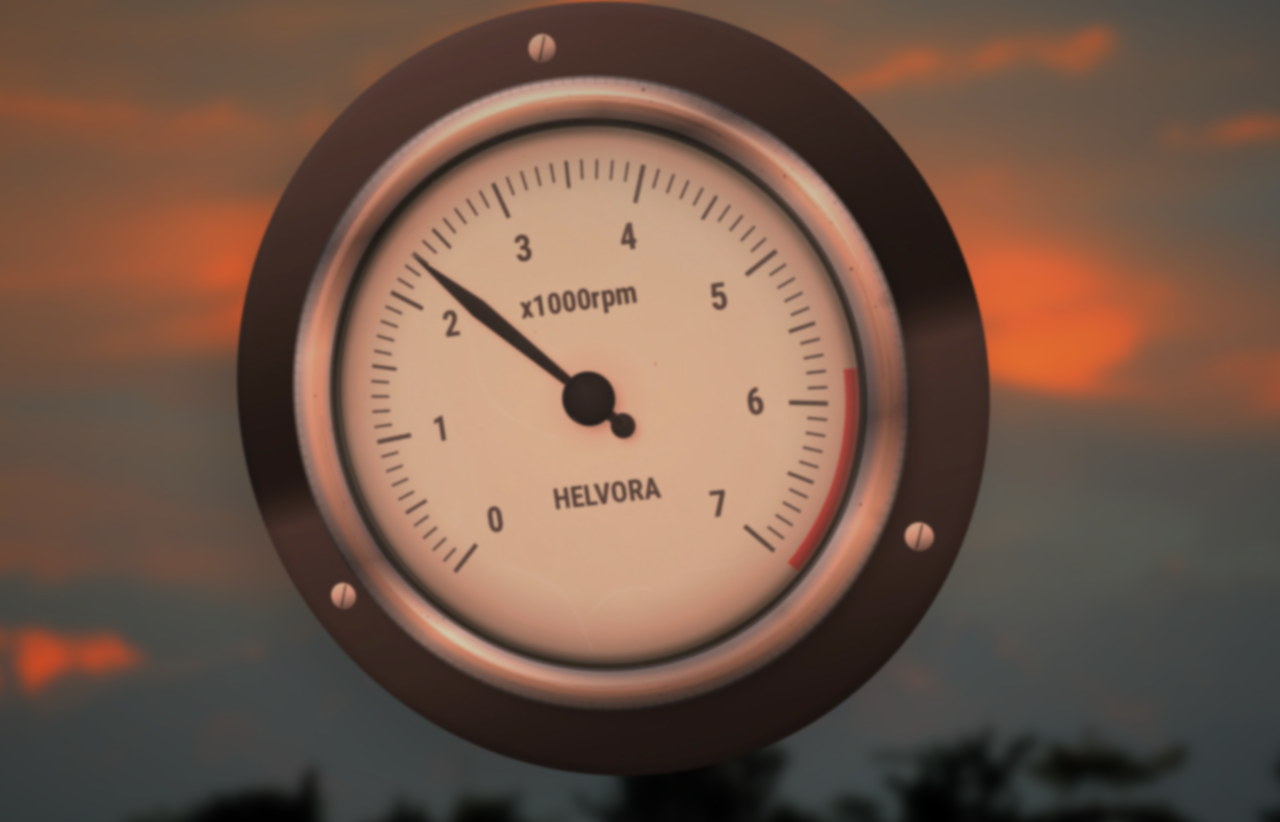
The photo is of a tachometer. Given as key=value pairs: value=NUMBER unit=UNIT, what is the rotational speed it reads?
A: value=2300 unit=rpm
